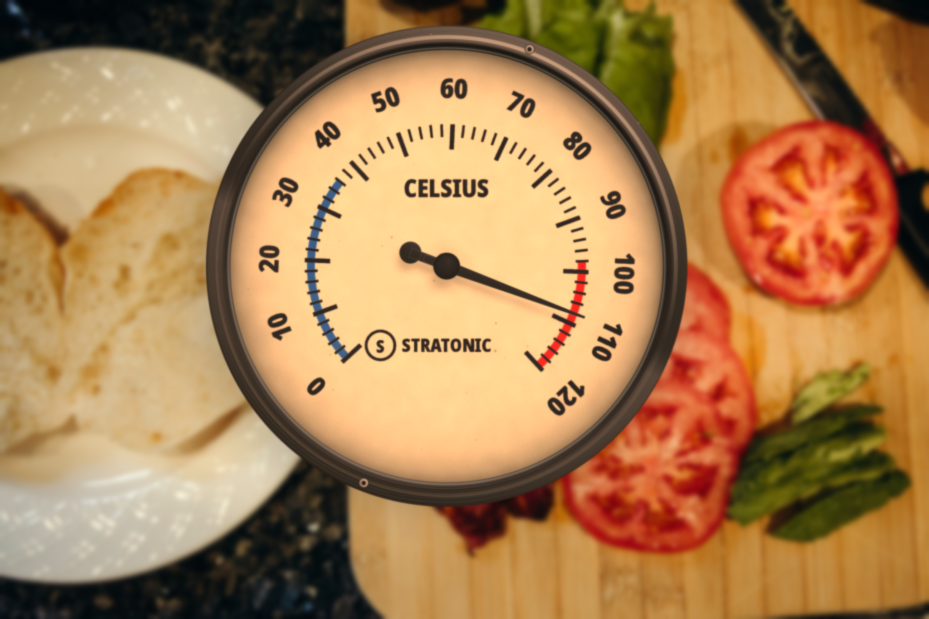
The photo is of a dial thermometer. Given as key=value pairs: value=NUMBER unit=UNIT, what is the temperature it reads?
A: value=108 unit=°C
